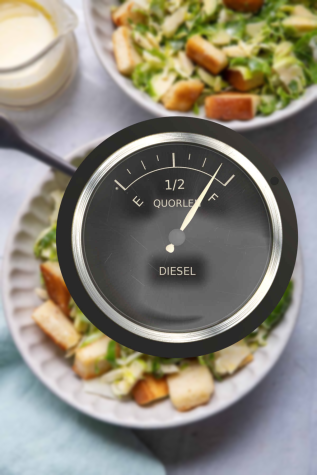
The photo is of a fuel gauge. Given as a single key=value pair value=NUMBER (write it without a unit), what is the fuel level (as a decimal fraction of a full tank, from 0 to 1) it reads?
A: value=0.875
